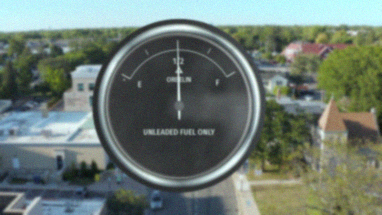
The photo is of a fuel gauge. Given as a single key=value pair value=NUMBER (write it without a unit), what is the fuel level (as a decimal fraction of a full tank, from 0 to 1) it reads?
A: value=0.5
